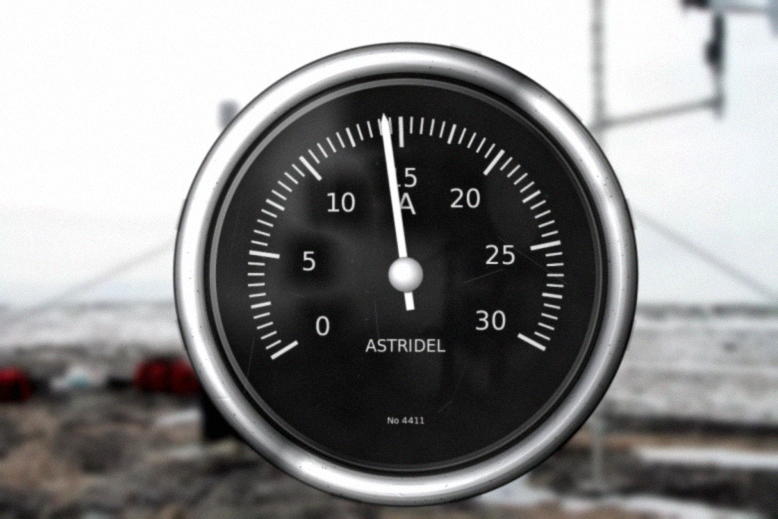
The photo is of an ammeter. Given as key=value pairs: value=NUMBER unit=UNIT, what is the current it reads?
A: value=14.25 unit=A
